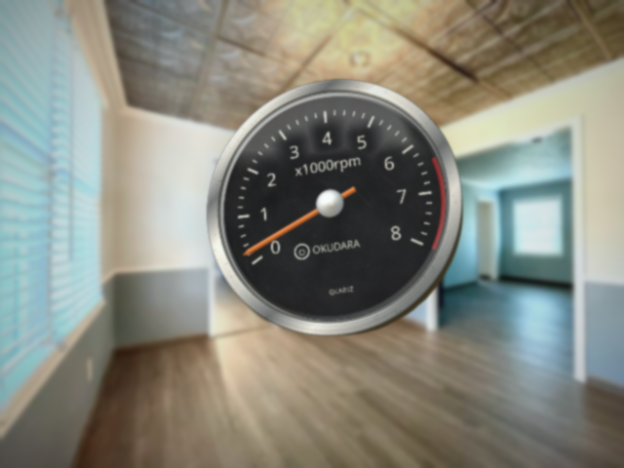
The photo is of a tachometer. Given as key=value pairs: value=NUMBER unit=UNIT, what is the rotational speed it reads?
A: value=200 unit=rpm
